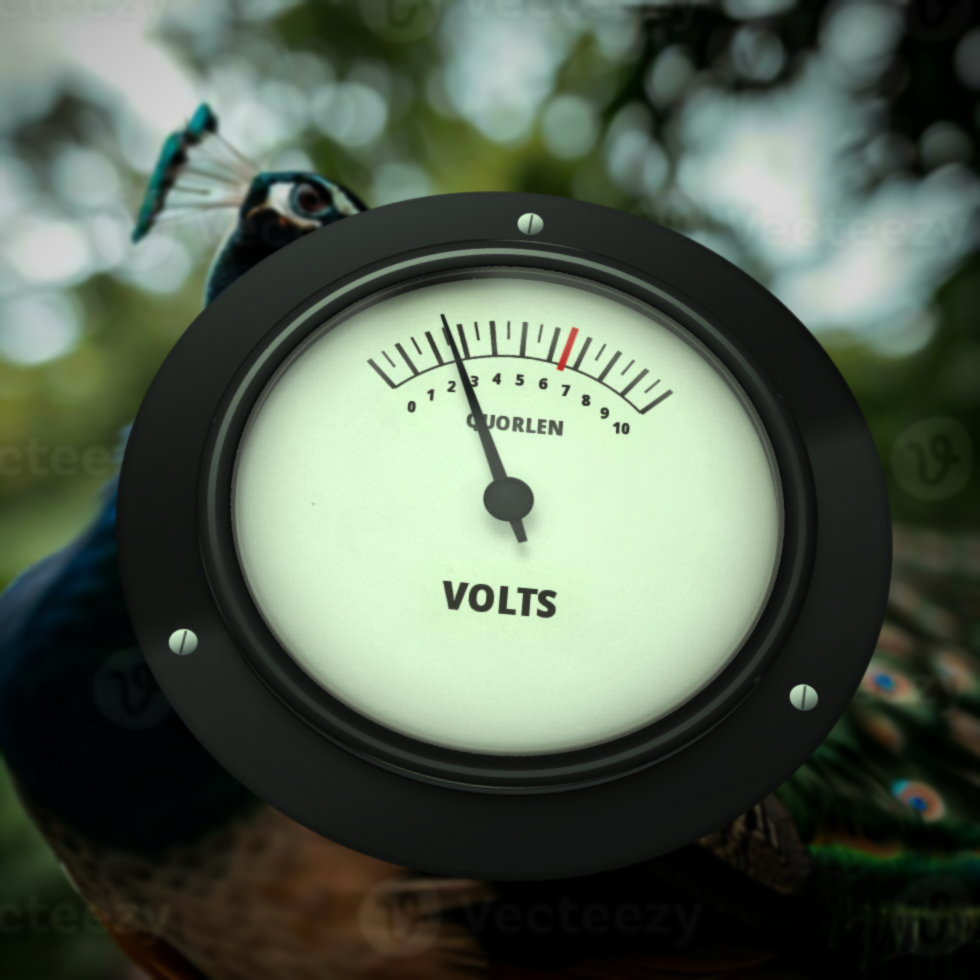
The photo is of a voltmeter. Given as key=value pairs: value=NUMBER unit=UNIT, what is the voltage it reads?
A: value=2.5 unit=V
